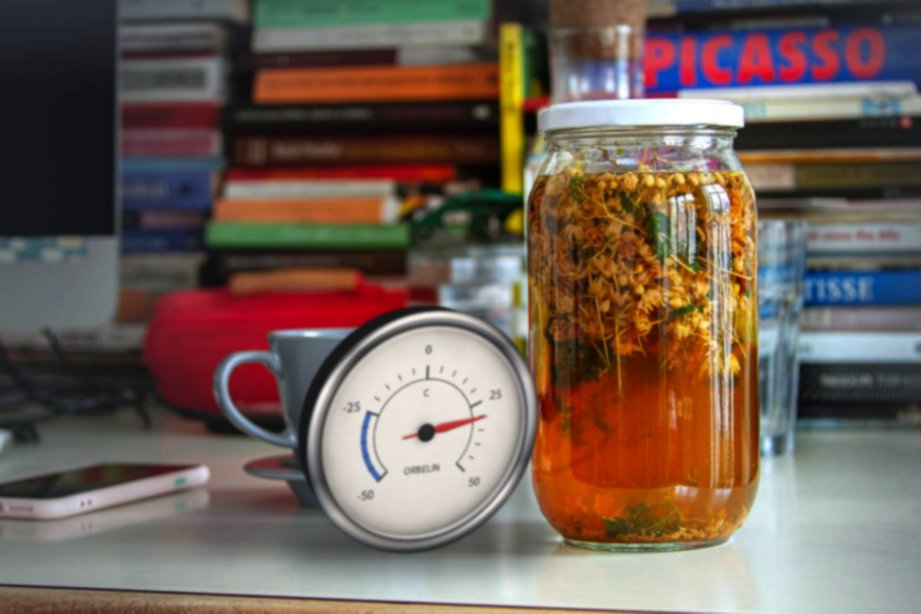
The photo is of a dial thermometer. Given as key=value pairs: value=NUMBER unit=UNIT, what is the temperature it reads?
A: value=30 unit=°C
